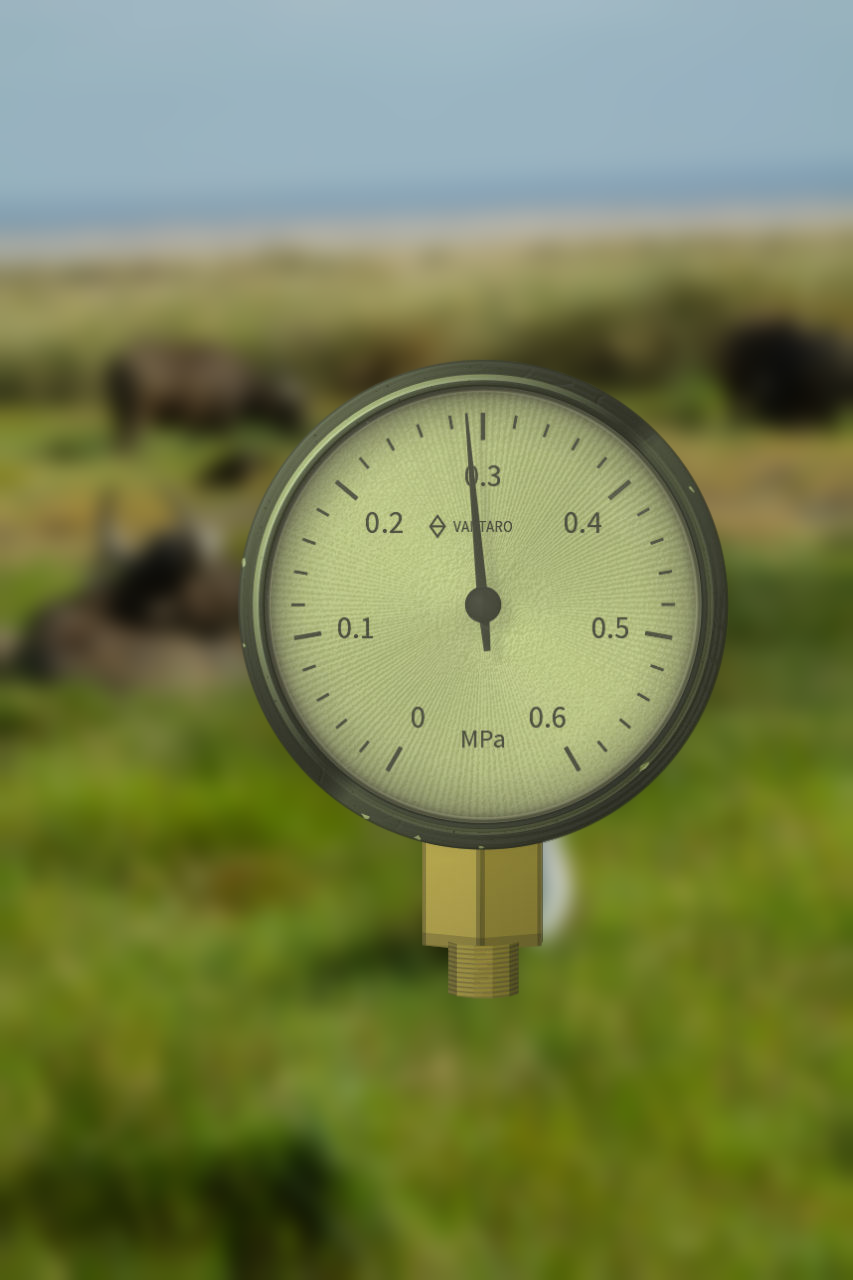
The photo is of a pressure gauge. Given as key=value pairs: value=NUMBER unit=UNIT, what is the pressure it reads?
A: value=0.29 unit=MPa
